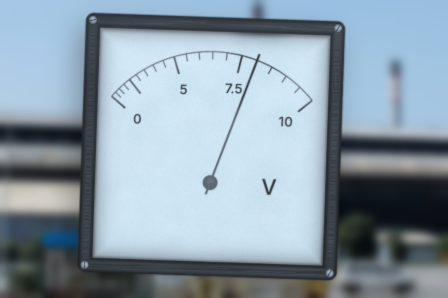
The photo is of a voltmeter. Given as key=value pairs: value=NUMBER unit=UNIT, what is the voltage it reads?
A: value=8 unit=V
